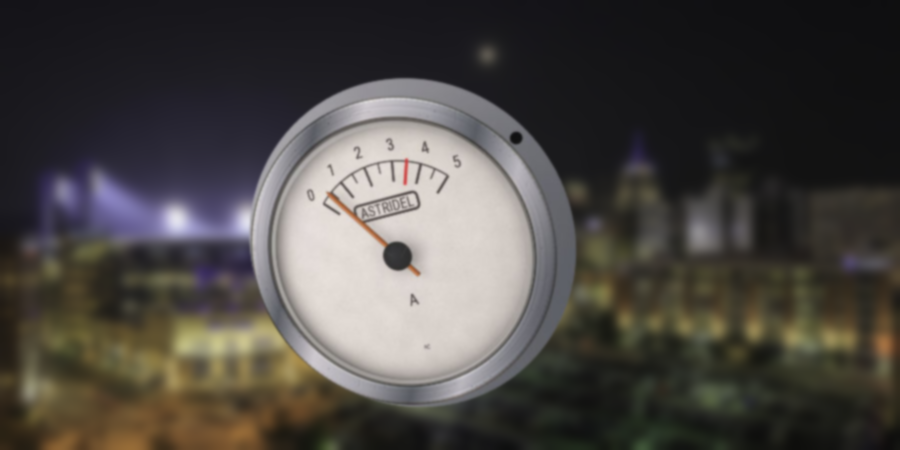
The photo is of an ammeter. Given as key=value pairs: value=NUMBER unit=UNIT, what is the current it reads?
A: value=0.5 unit=A
